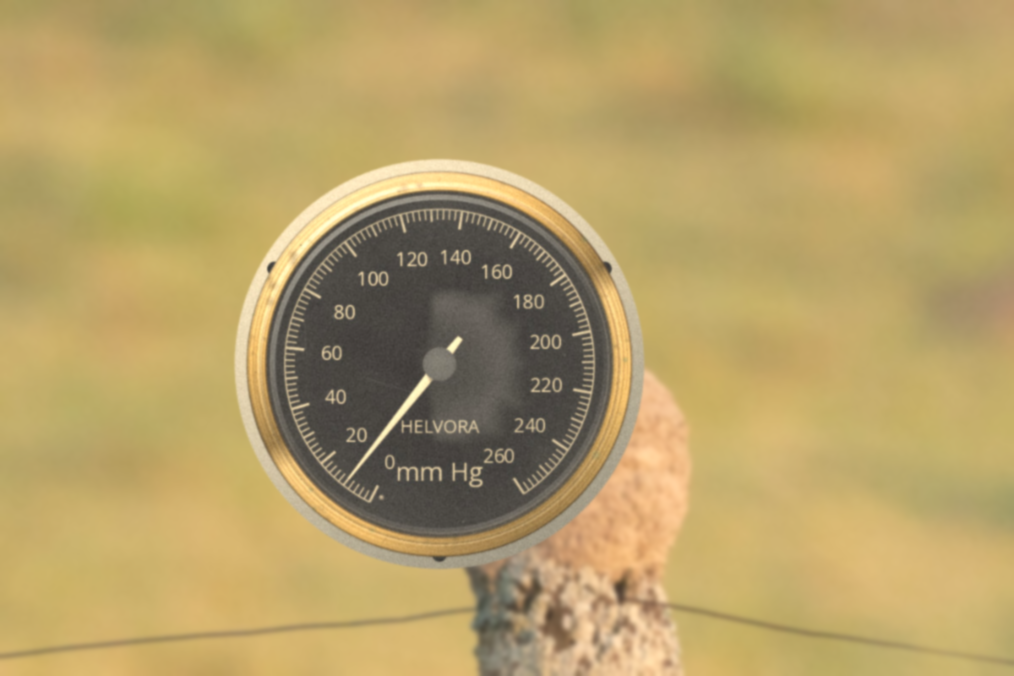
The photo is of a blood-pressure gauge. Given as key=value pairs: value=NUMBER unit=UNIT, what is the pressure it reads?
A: value=10 unit=mmHg
